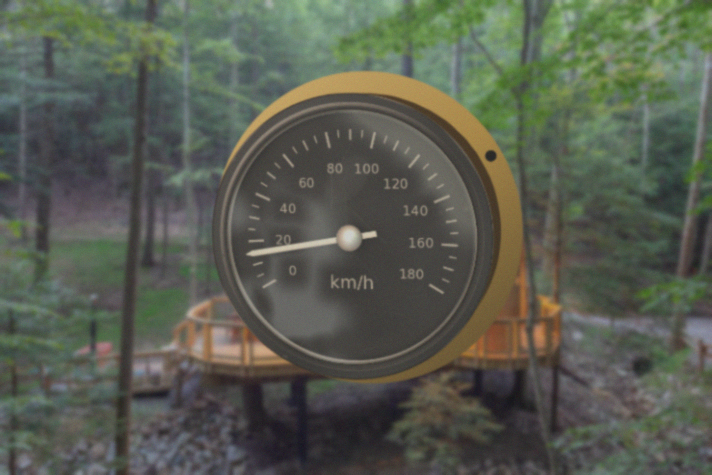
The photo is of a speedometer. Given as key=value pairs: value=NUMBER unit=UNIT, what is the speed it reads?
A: value=15 unit=km/h
